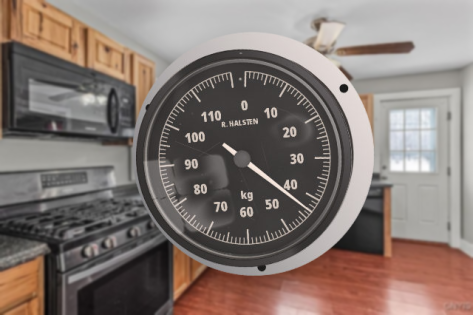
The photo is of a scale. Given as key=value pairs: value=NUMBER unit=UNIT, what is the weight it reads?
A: value=43 unit=kg
